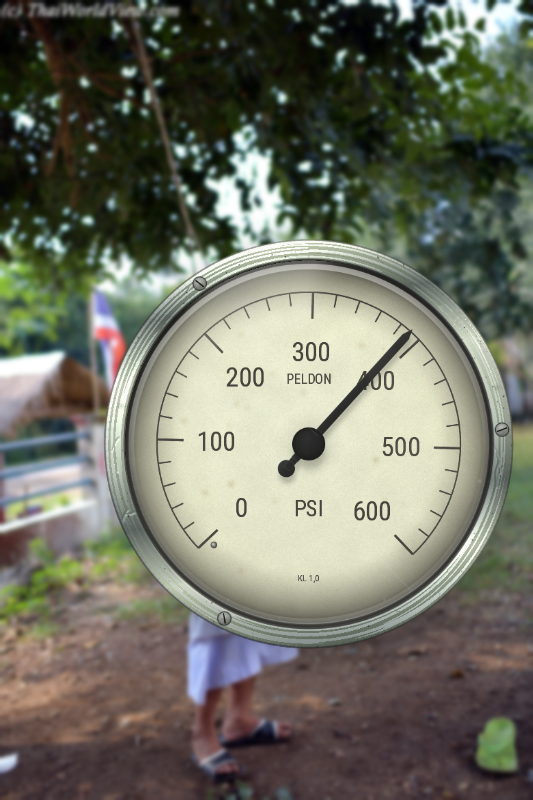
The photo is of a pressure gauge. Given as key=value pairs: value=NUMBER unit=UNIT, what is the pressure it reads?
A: value=390 unit=psi
